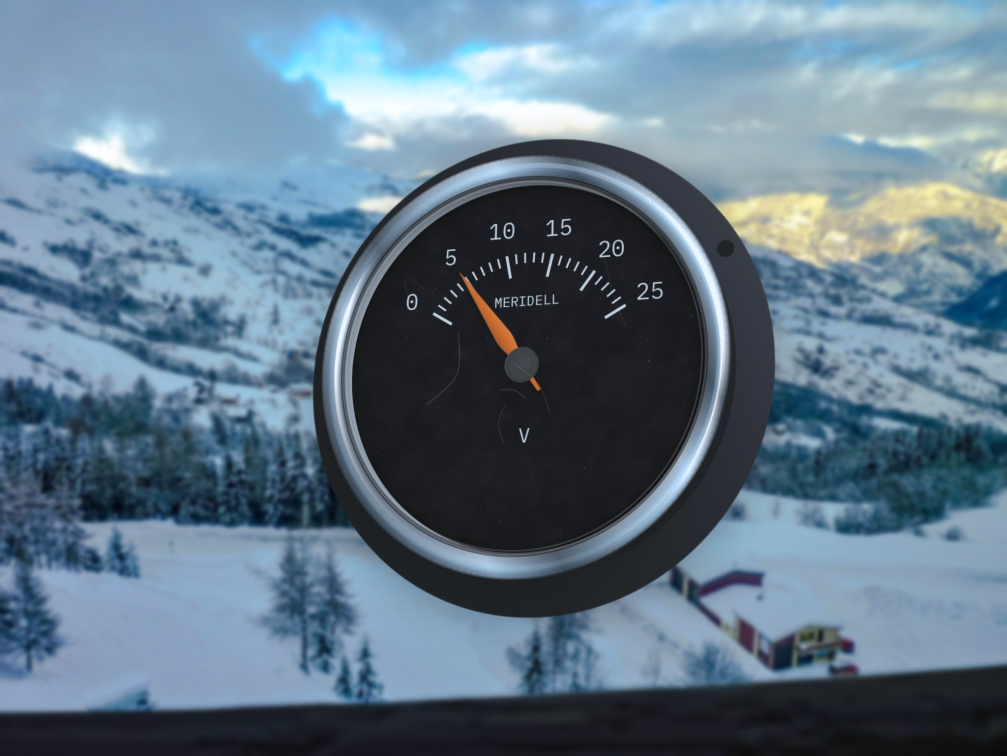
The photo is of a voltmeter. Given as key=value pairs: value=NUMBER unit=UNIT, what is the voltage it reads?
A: value=5 unit=V
